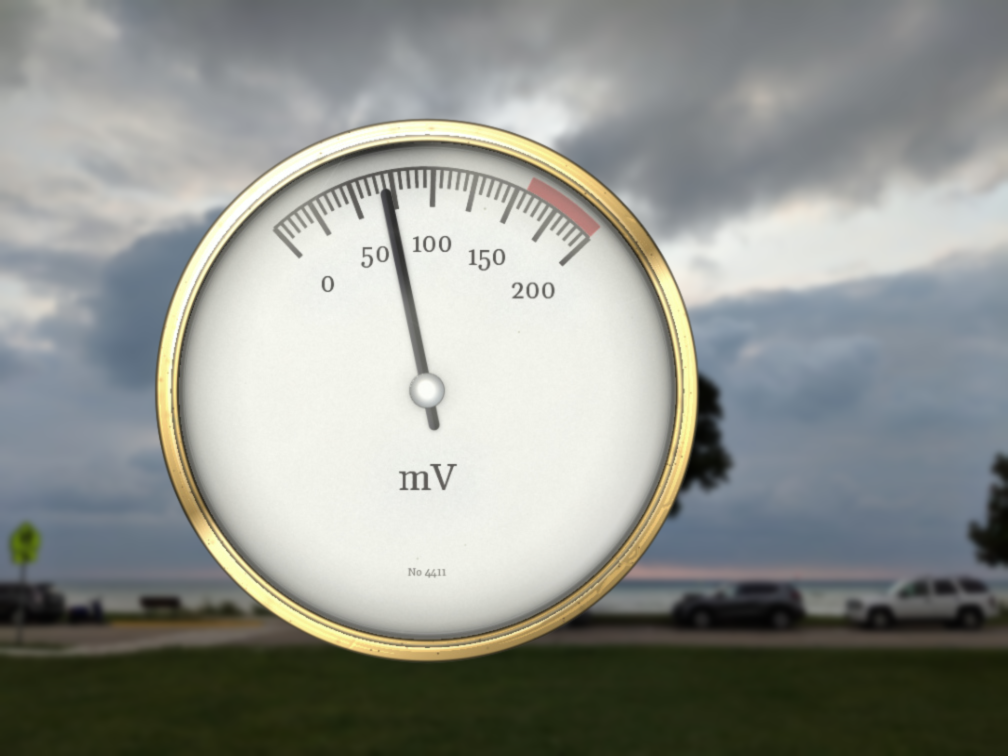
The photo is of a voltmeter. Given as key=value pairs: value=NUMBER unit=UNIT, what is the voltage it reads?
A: value=70 unit=mV
